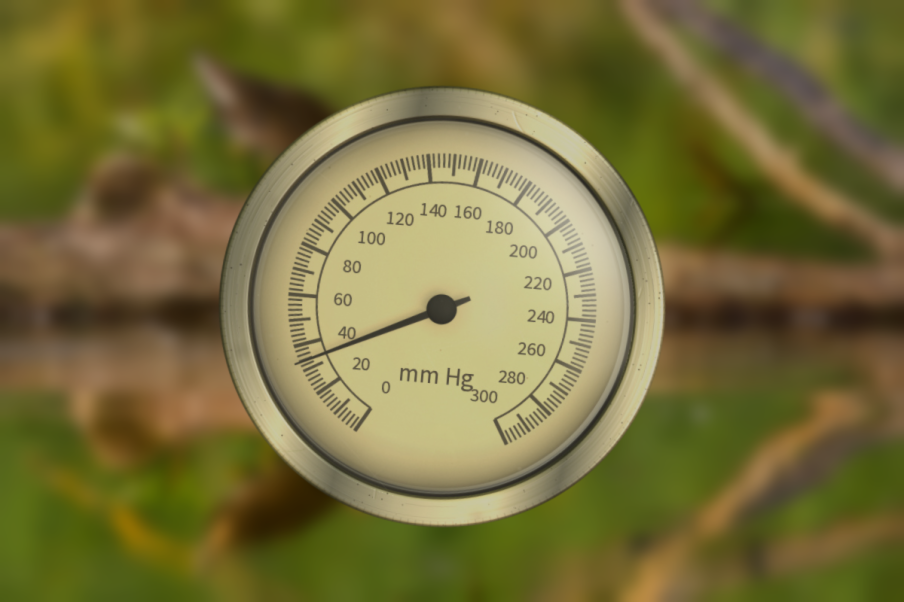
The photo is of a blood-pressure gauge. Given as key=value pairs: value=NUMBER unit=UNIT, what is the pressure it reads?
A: value=34 unit=mmHg
